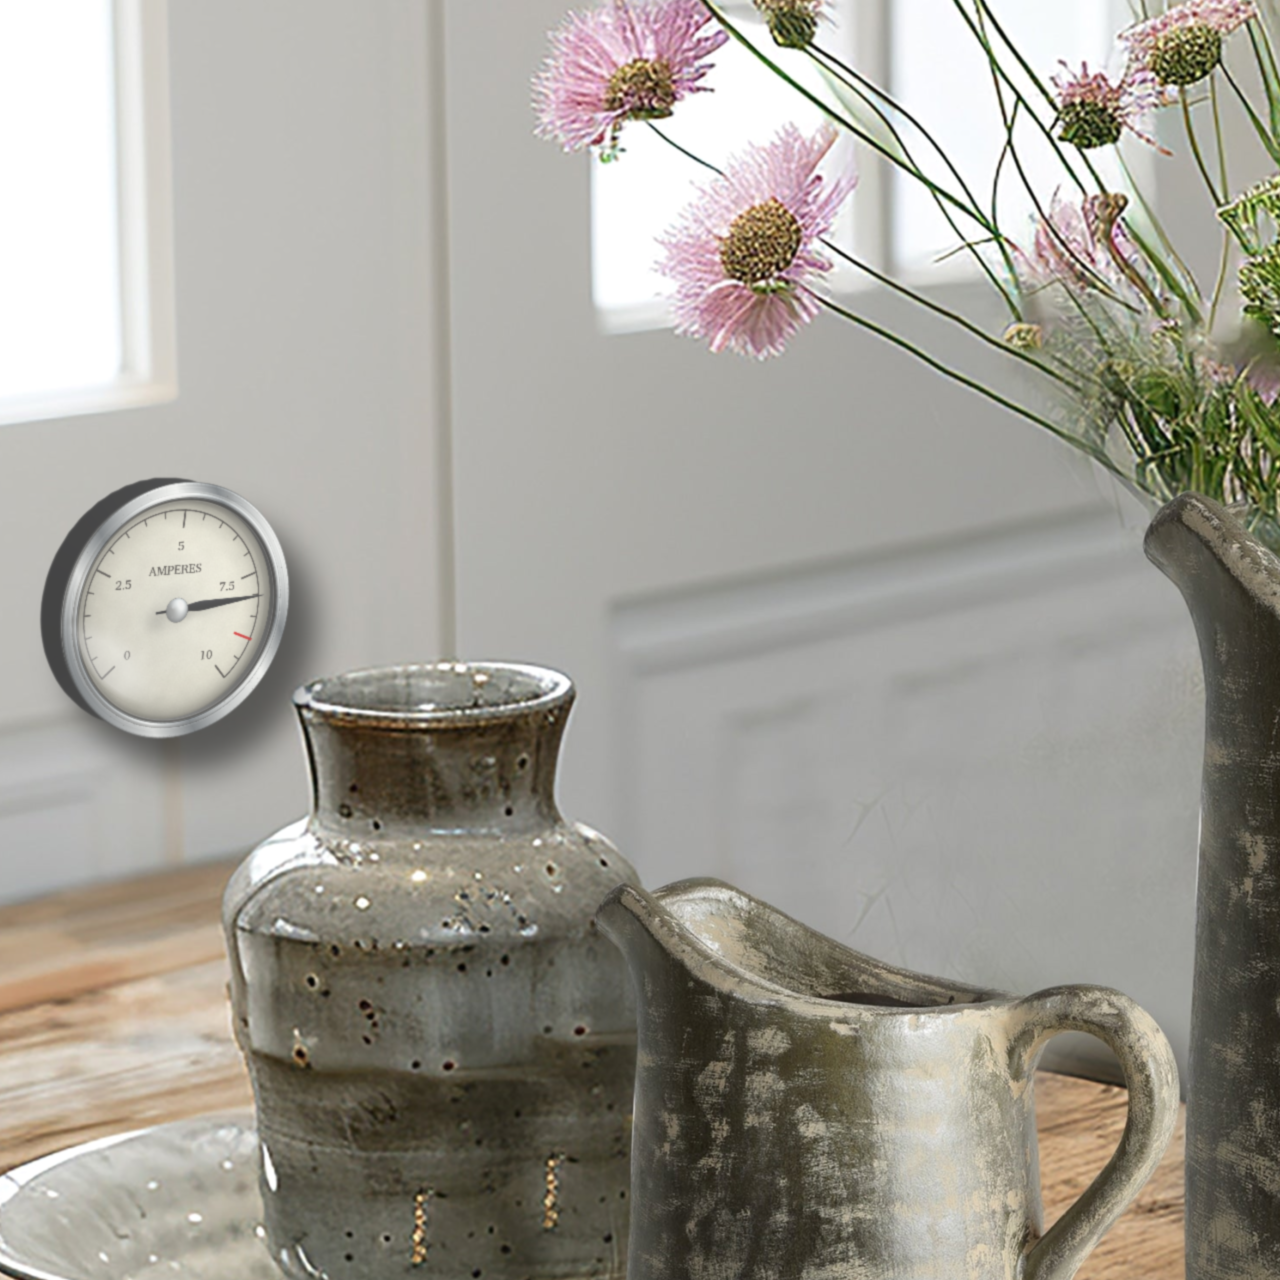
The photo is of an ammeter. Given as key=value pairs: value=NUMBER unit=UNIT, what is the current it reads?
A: value=8 unit=A
